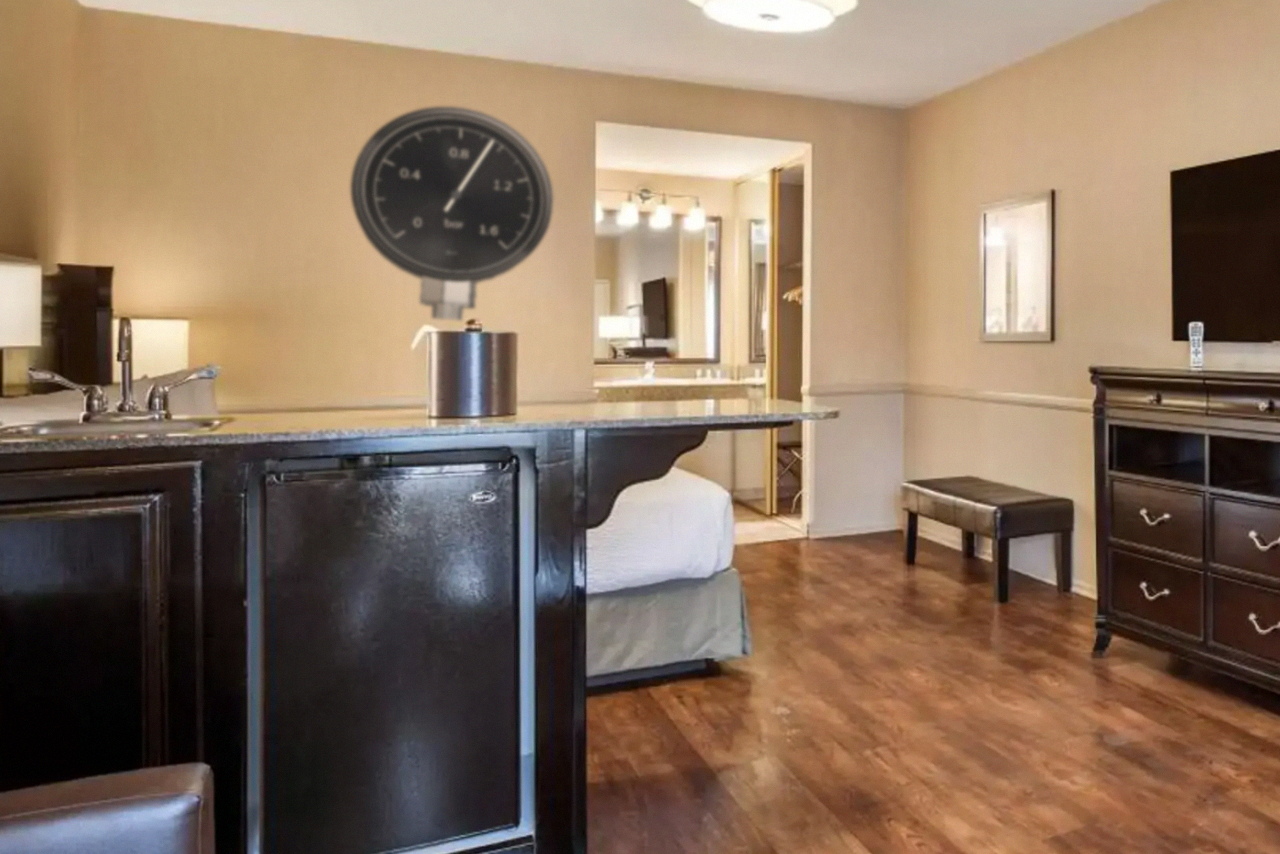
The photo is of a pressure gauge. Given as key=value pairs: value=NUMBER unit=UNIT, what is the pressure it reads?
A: value=0.95 unit=bar
